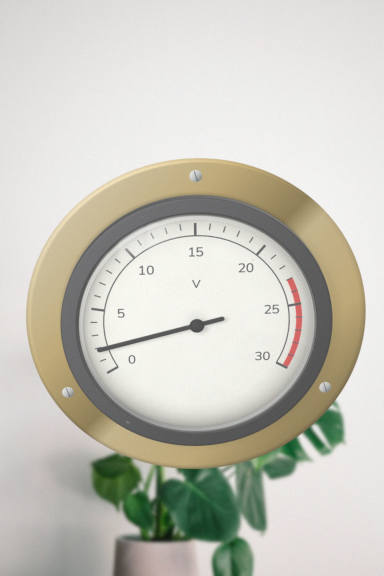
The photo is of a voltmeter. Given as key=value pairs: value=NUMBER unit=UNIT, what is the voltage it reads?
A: value=2 unit=V
